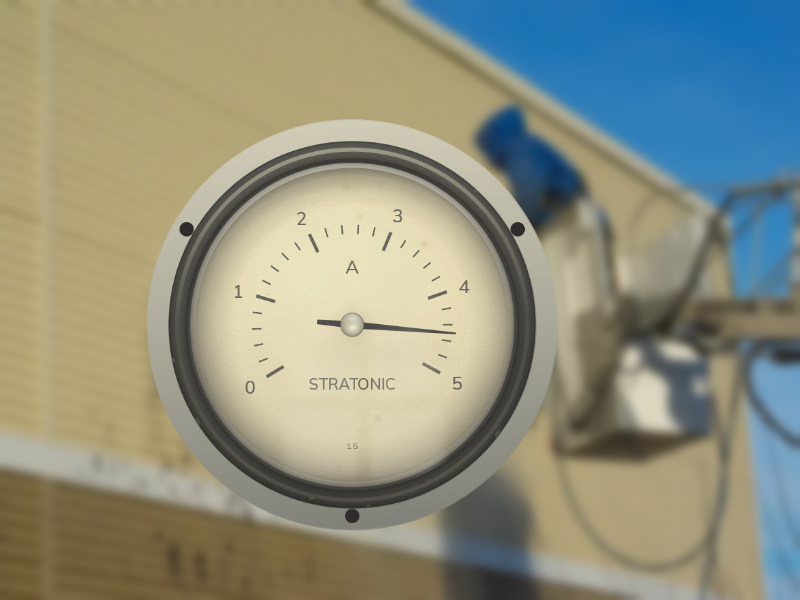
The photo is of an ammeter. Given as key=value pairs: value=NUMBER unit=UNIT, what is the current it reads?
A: value=4.5 unit=A
